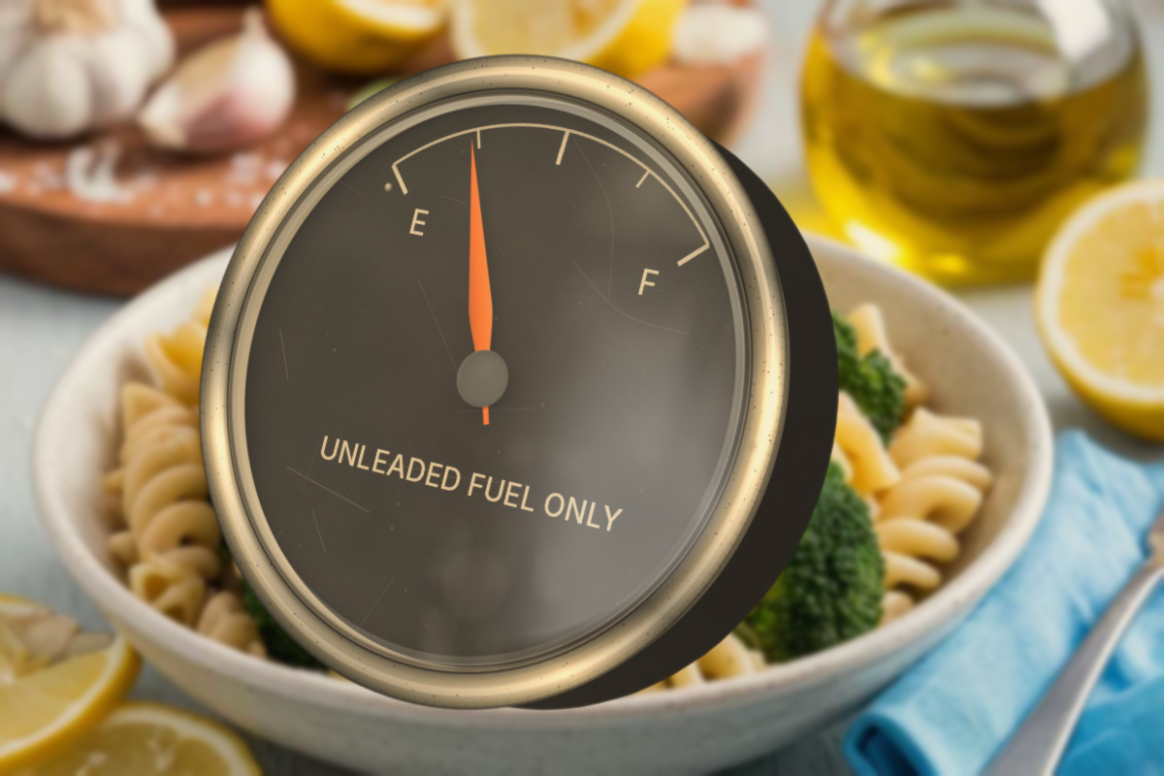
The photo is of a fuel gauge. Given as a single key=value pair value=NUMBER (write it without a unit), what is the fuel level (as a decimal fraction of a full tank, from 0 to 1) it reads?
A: value=0.25
